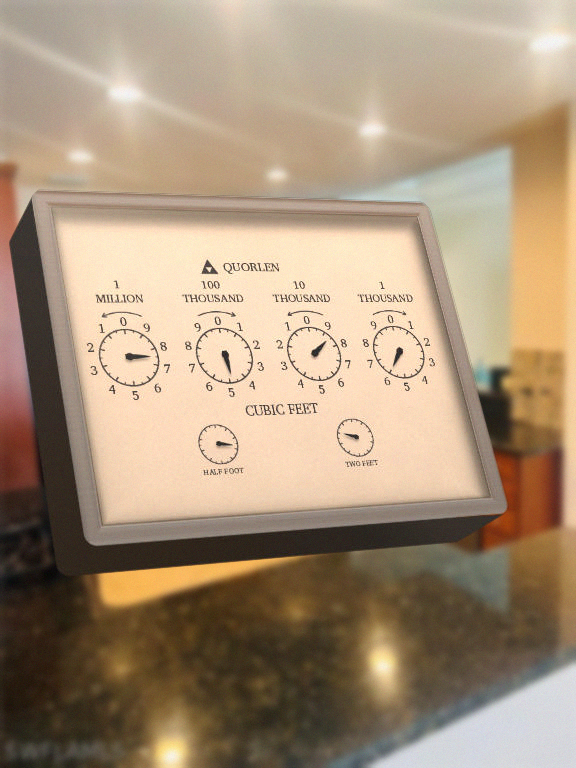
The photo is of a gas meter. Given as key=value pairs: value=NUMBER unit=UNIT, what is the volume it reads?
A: value=748600 unit=ft³
